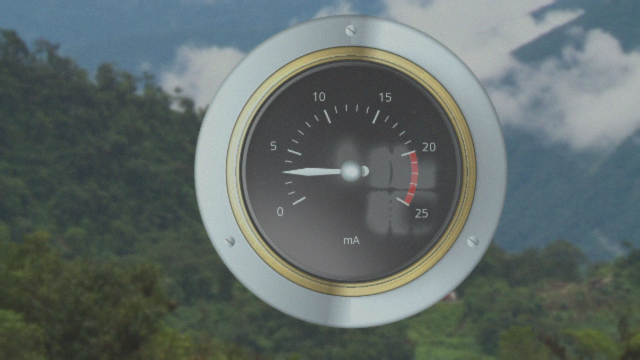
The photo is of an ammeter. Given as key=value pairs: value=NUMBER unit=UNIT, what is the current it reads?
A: value=3 unit=mA
